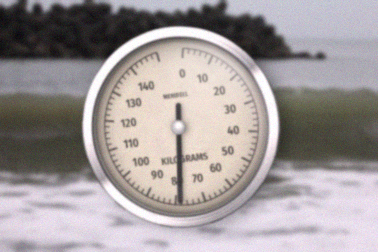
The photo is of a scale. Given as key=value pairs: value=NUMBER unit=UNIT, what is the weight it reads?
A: value=78 unit=kg
